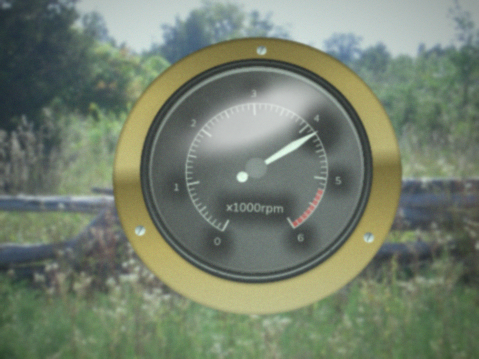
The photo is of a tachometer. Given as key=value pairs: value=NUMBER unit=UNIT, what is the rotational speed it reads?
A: value=4200 unit=rpm
